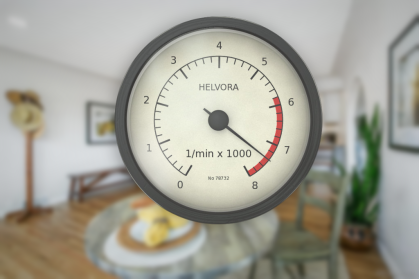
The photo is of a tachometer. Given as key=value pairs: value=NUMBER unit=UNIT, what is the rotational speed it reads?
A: value=7400 unit=rpm
